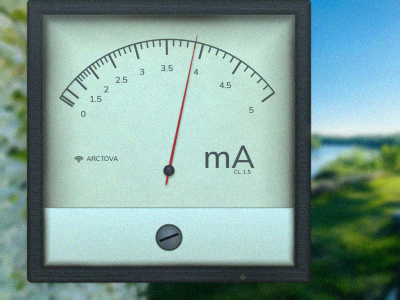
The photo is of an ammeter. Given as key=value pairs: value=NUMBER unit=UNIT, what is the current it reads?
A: value=3.9 unit=mA
